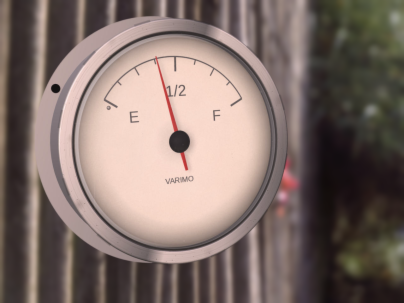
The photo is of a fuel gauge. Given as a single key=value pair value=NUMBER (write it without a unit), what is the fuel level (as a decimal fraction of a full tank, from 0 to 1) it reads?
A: value=0.375
